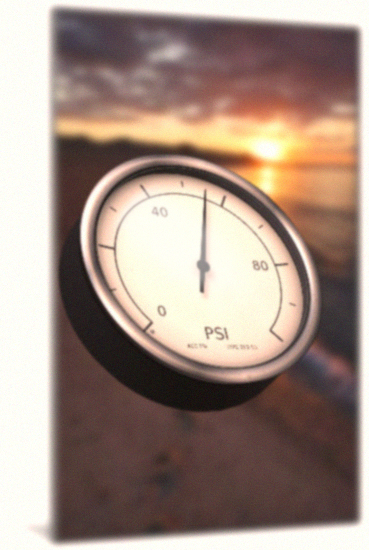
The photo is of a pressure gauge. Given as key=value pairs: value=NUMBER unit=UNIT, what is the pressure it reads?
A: value=55 unit=psi
